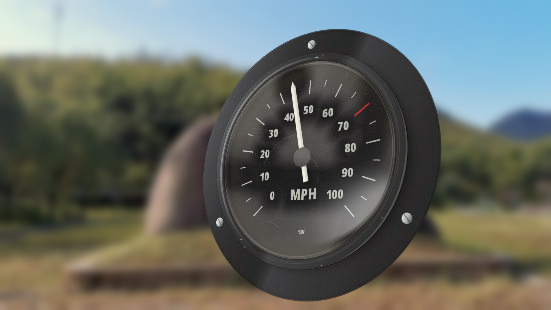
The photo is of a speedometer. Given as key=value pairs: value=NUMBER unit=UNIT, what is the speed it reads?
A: value=45 unit=mph
